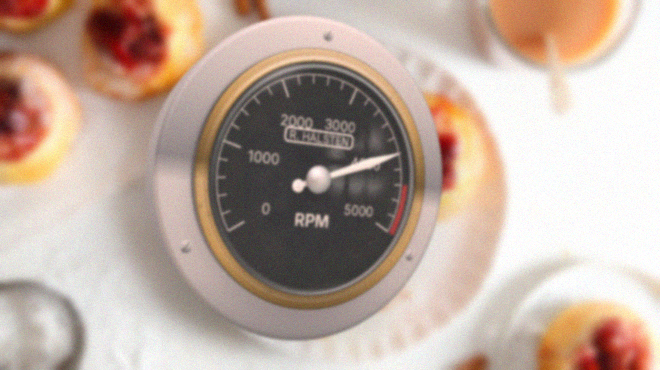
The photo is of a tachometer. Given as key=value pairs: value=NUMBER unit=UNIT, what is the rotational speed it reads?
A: value=4000 unit=rpm
